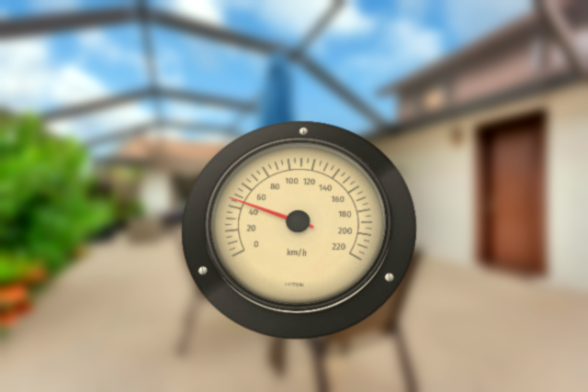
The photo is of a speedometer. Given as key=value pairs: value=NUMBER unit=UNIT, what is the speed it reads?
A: value=45 unit=km/h
